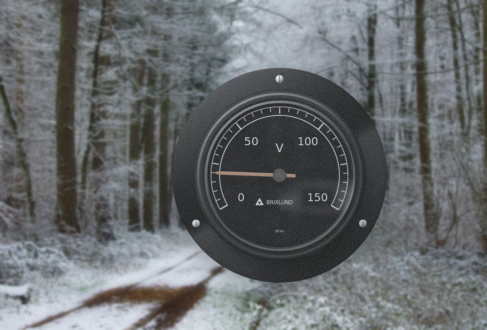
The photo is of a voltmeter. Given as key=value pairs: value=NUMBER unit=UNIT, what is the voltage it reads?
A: value=20 unit=V
